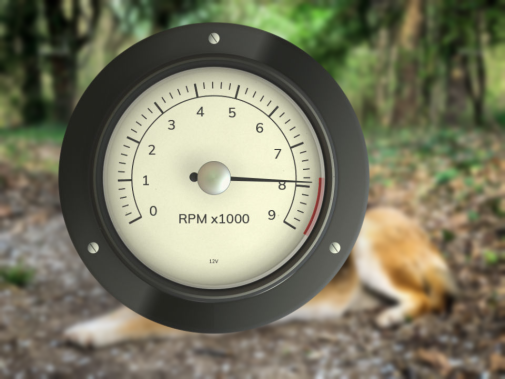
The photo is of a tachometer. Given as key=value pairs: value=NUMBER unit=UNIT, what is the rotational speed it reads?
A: value=7900 unit=rpm
